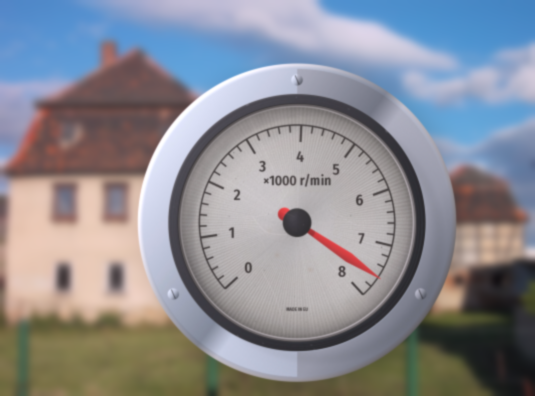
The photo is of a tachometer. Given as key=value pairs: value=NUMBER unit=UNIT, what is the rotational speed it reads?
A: value=7600 unit=rpm
